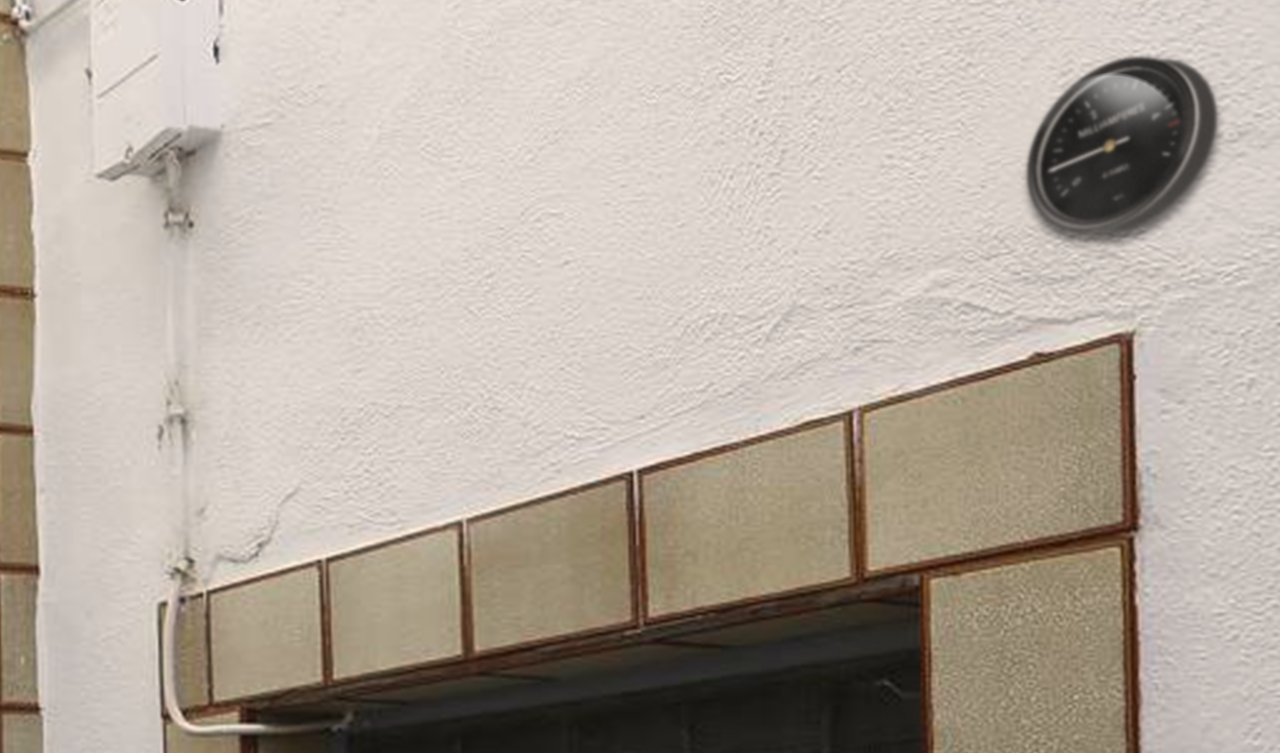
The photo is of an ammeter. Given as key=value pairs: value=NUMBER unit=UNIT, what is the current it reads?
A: value=0.6 unit=mA
